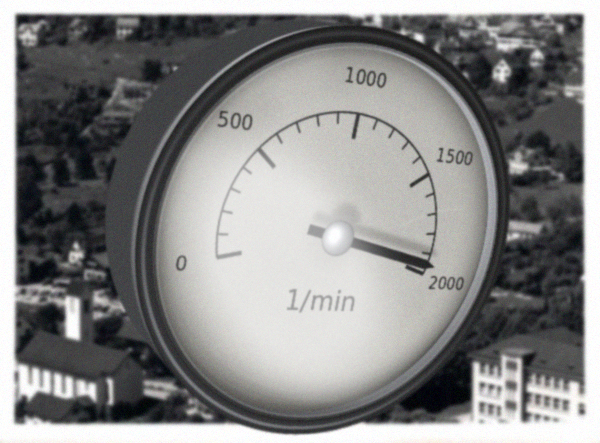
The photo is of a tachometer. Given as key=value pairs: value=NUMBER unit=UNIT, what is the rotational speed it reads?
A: value=1950 unit=rpm
